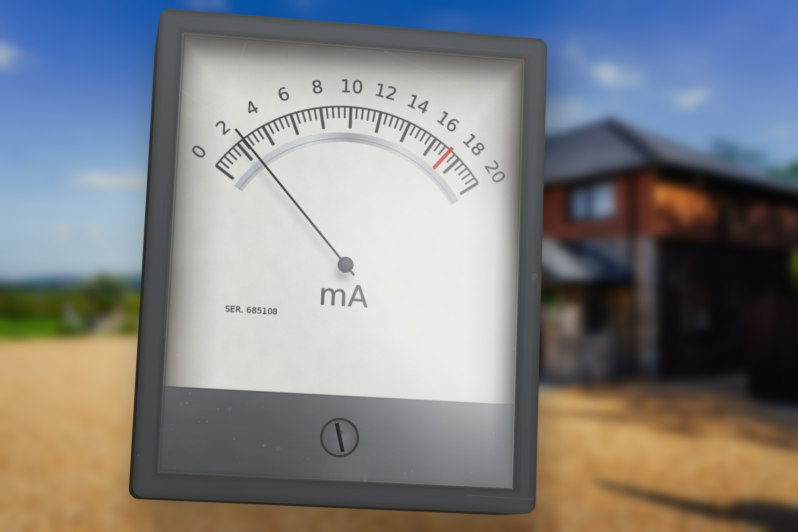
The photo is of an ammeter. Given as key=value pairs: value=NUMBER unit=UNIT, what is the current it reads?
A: value=2.4 unit=mA
